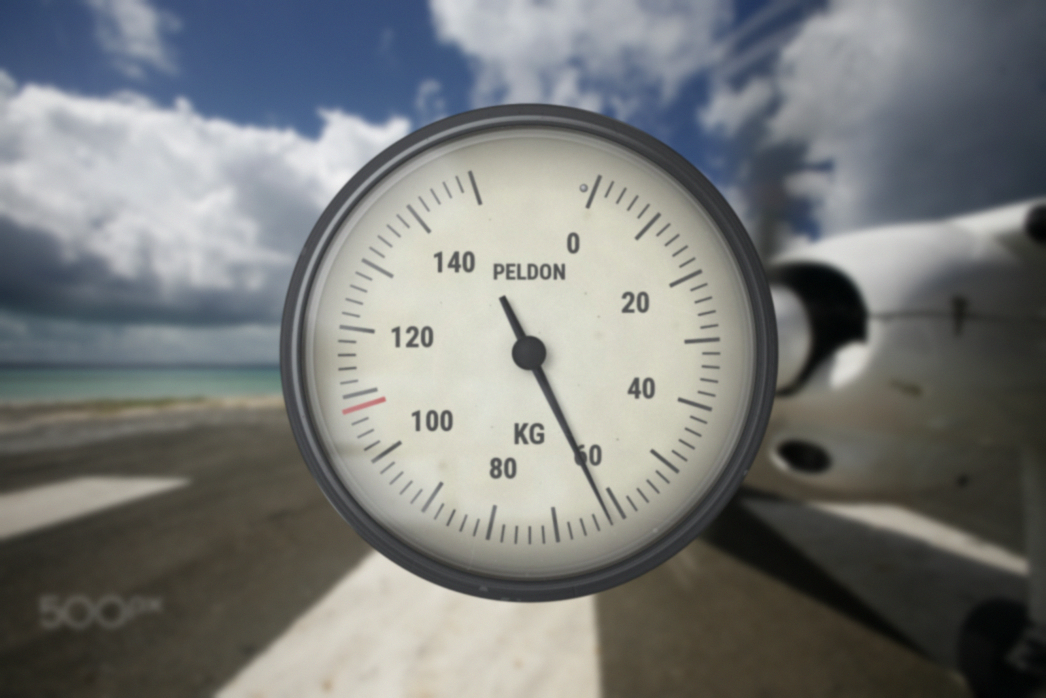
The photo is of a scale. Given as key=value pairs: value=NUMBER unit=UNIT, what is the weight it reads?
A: value=62 unit=kg
